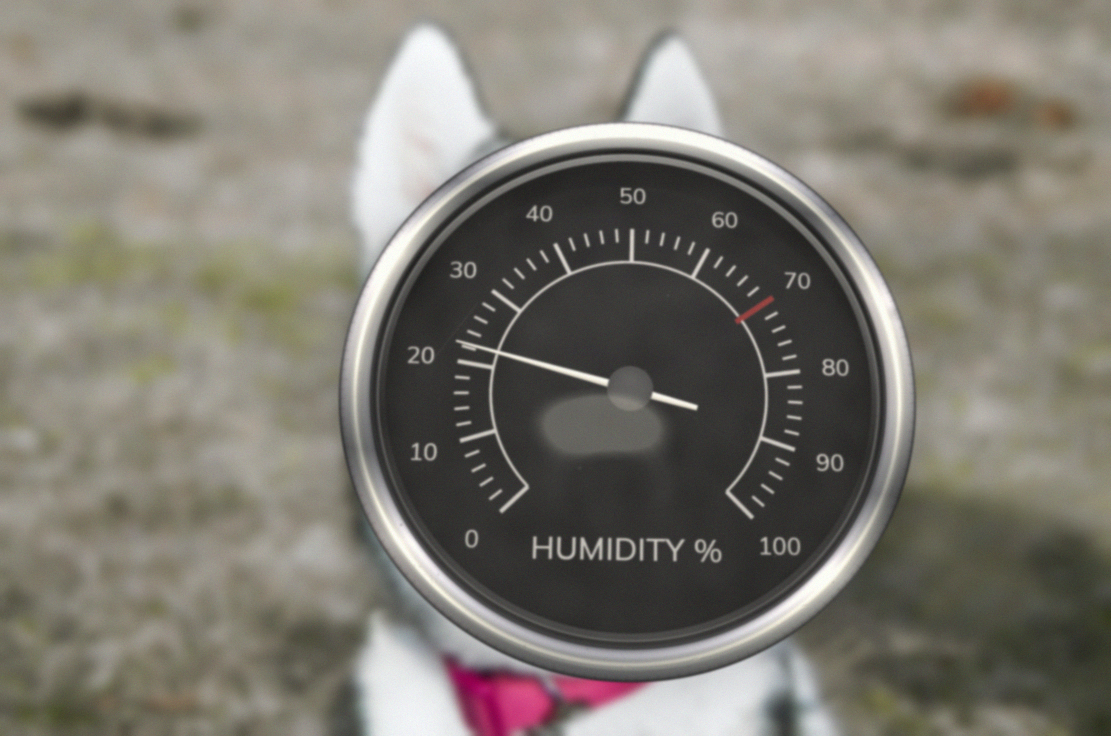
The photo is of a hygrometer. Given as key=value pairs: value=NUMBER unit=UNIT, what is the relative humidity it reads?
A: value=22 unit=%
